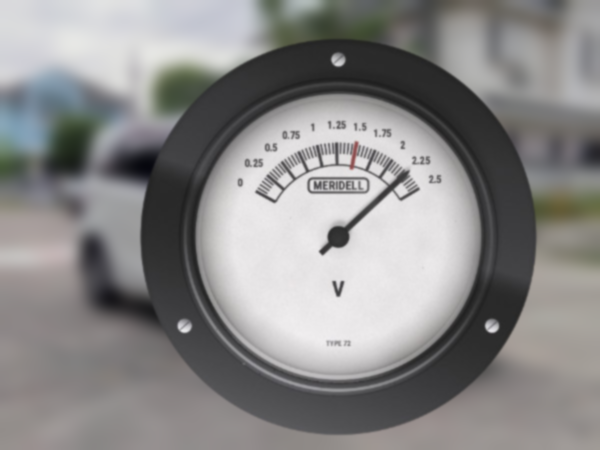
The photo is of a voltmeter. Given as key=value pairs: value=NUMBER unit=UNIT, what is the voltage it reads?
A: value=2.25 unit=V
